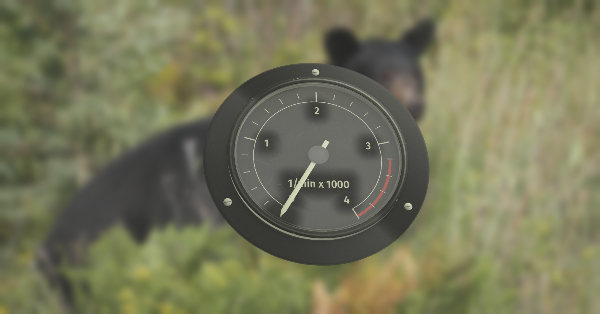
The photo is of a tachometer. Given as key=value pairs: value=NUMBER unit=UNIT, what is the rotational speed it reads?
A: value=0 unit=rpm
